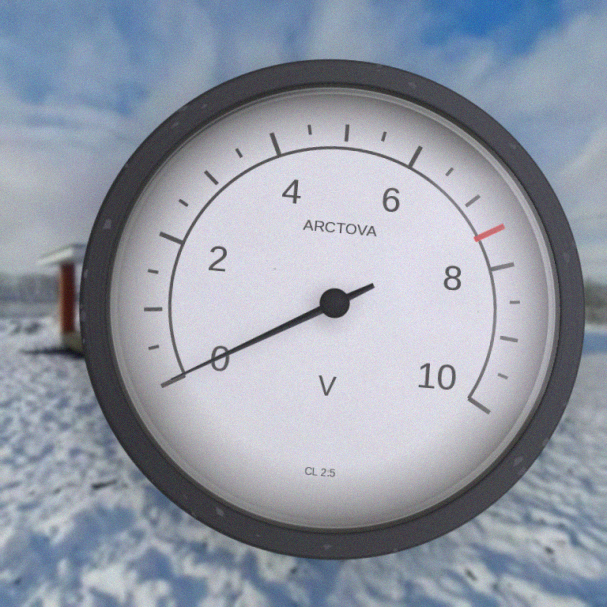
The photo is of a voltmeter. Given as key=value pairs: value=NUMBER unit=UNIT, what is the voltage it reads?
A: value=0 unit=V
